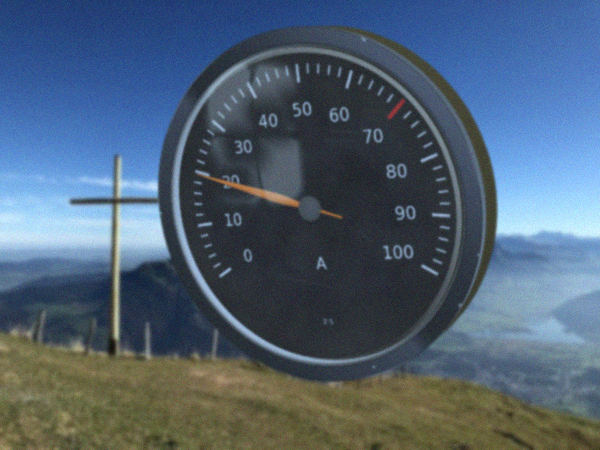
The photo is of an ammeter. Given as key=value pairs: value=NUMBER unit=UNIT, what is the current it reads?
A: value=20 unit=A
